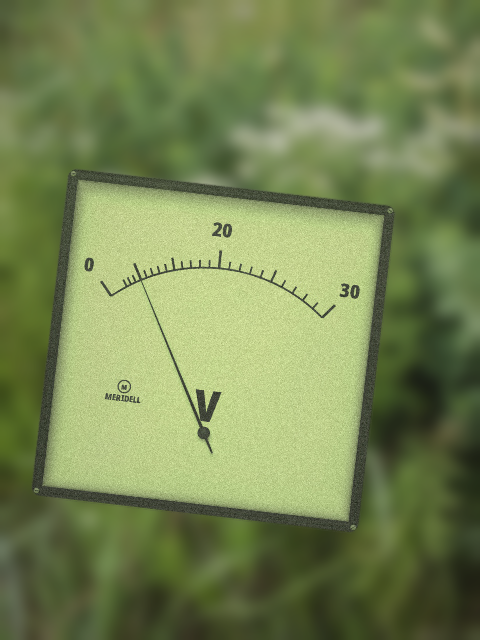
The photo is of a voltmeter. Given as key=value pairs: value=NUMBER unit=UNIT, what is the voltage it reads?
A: value=10 unit=V
